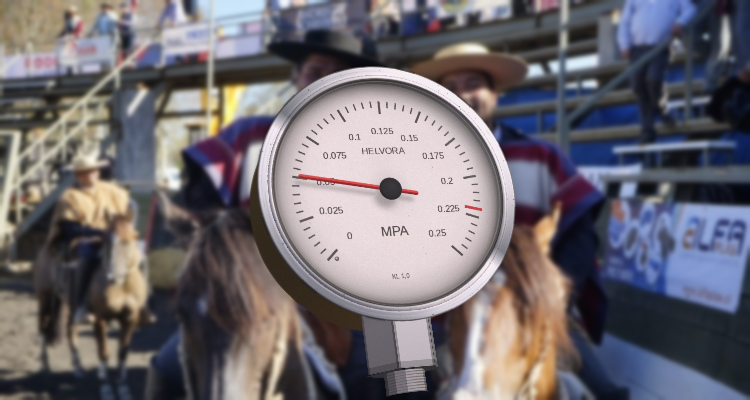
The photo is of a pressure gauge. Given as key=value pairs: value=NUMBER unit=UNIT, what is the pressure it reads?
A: value=0.05 unit=MPa
